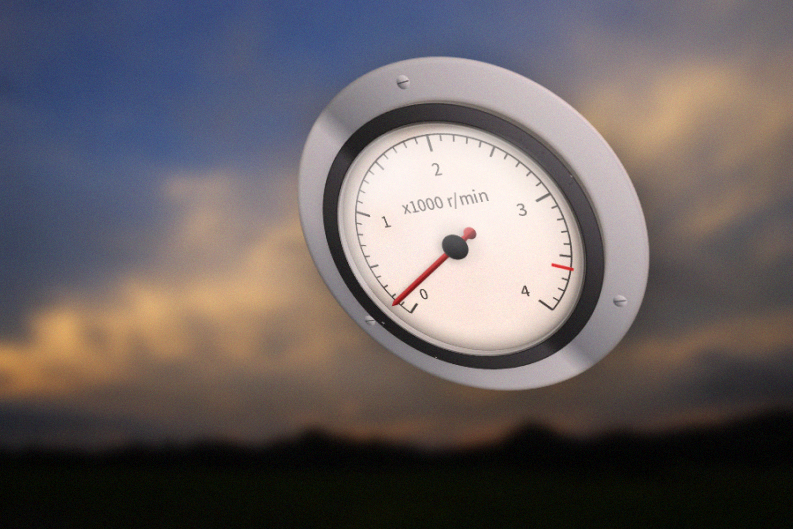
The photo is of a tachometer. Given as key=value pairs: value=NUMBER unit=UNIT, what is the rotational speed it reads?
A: value=150 unit=rpm
